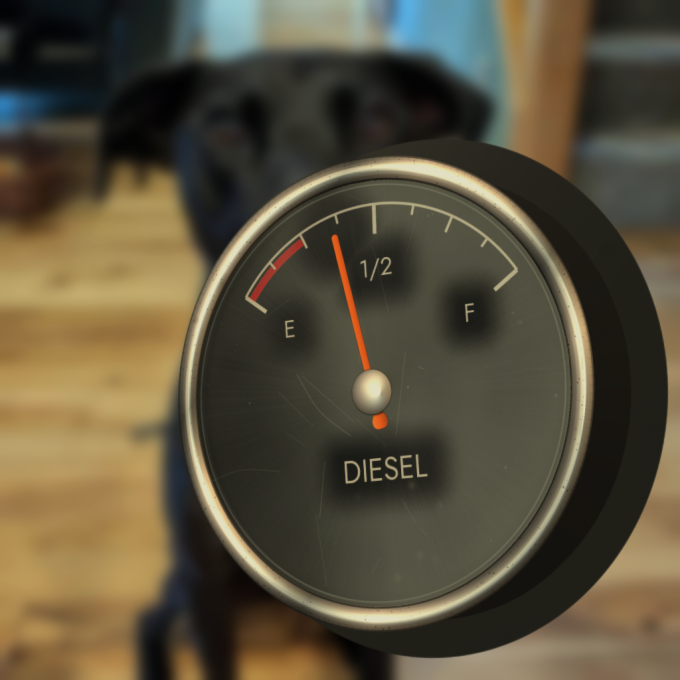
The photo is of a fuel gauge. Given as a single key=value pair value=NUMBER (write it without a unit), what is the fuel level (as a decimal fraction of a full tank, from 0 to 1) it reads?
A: value=0.375
